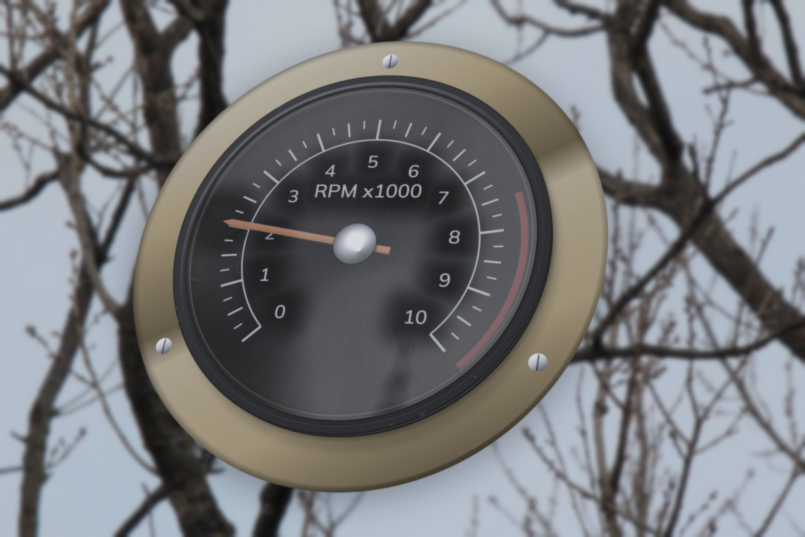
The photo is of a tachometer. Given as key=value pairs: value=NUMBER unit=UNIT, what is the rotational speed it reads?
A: value=2000 unit=rpm
